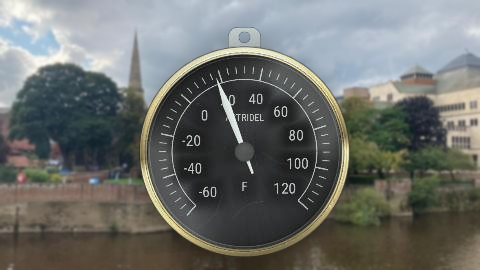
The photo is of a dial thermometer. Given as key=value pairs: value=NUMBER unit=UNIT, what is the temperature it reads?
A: value=18 unit=°F
